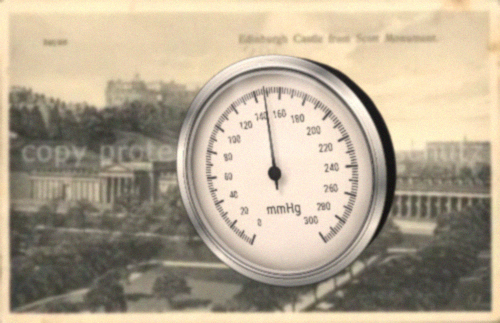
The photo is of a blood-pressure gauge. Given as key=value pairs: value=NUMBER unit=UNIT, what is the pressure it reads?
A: value=150 unit=mmHg
